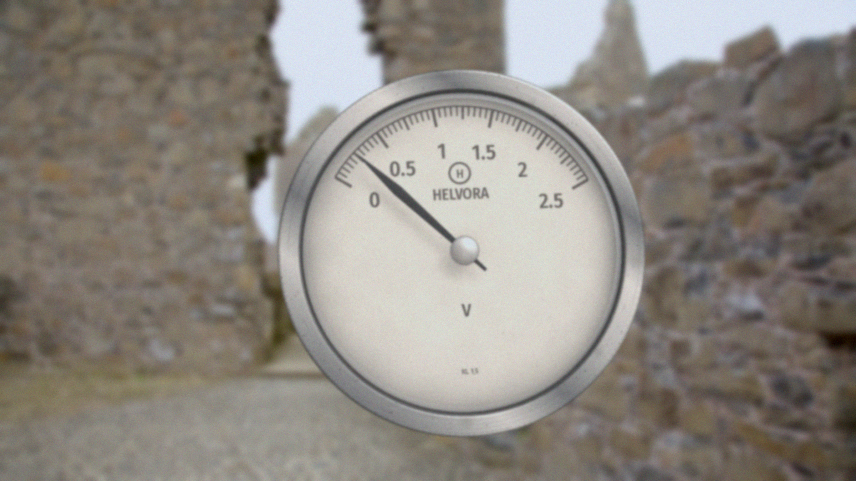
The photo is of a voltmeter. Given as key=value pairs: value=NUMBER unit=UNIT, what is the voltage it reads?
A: value=0.25 unit=V
